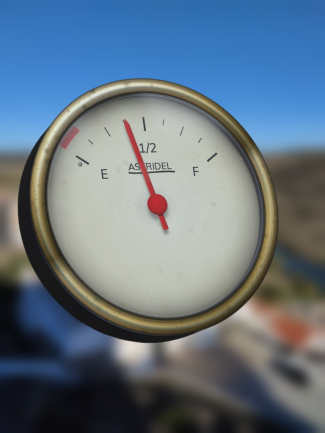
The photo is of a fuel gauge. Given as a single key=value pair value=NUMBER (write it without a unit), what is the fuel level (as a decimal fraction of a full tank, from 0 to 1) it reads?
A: value=0.375
